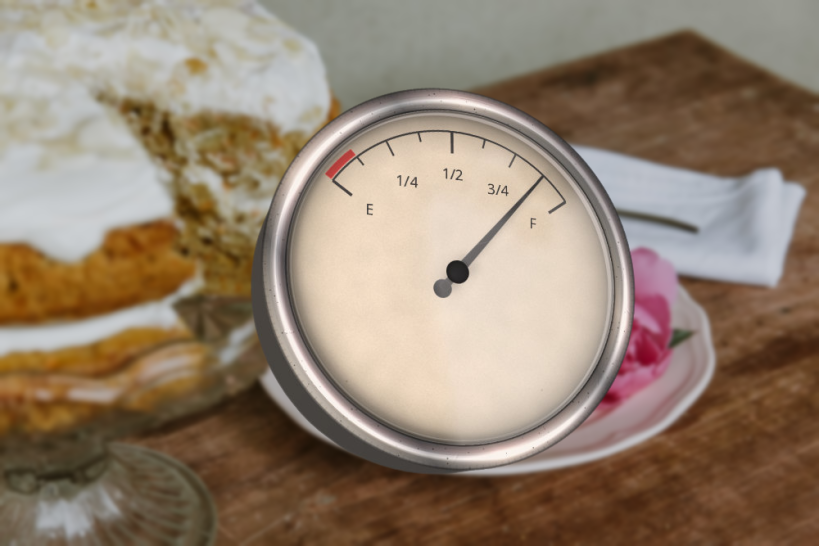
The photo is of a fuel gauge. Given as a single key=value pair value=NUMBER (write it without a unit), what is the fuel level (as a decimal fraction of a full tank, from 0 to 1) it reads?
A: value=0.875
